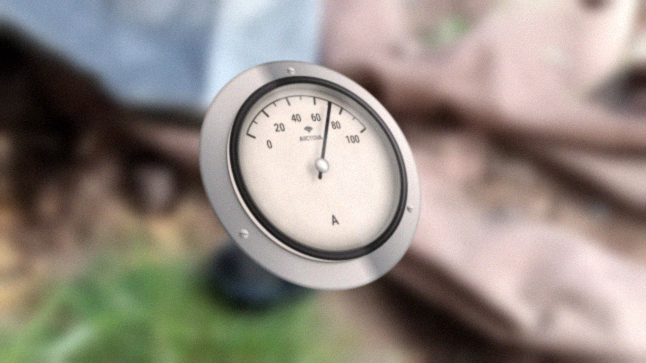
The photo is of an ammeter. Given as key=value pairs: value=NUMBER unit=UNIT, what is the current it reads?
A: value=70 unit=A
